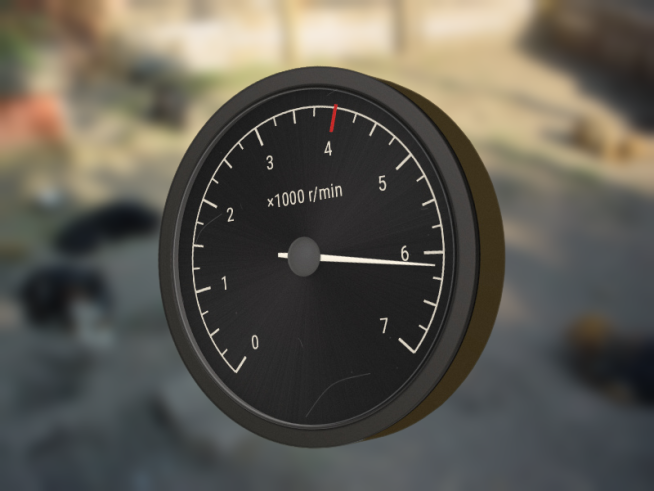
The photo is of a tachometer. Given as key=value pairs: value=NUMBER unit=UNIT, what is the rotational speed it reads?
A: value=6125 unit=rpm
